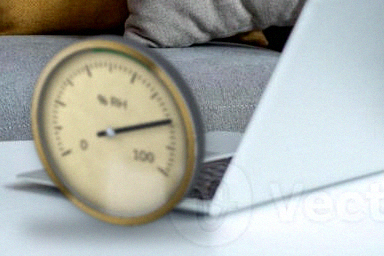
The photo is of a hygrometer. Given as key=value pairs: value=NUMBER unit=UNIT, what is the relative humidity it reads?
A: value=80 unit=%
